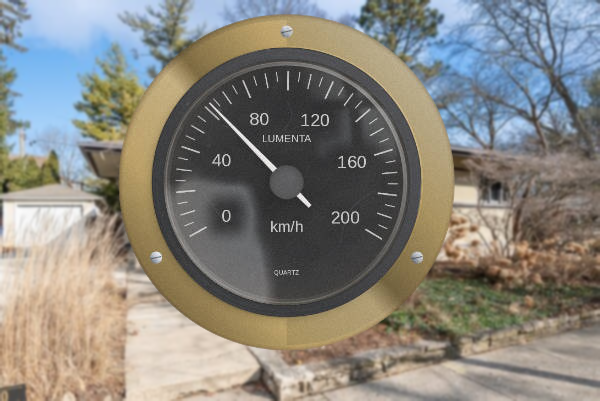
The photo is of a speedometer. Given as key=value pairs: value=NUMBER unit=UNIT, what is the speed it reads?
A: value=62.5 unit=km/h
